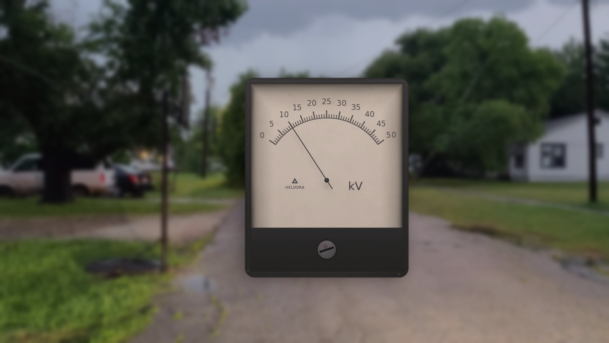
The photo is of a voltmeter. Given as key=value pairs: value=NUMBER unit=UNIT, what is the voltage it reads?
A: value=10 unit=kV
